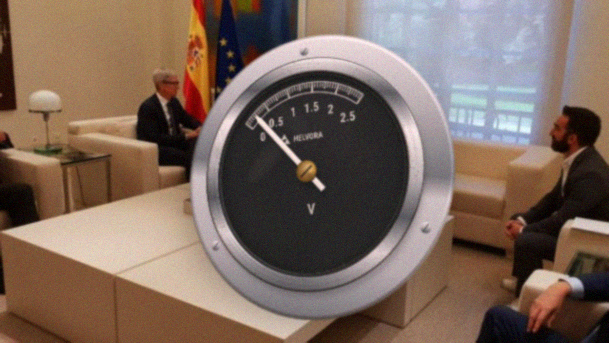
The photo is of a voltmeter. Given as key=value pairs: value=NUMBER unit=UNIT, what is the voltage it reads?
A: value=0.25 unit=V
